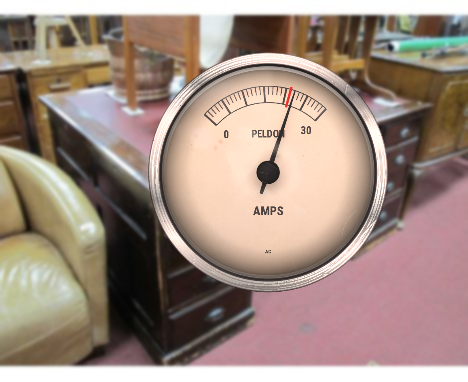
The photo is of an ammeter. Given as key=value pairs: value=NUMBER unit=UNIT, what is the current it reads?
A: value=22 unit=A
